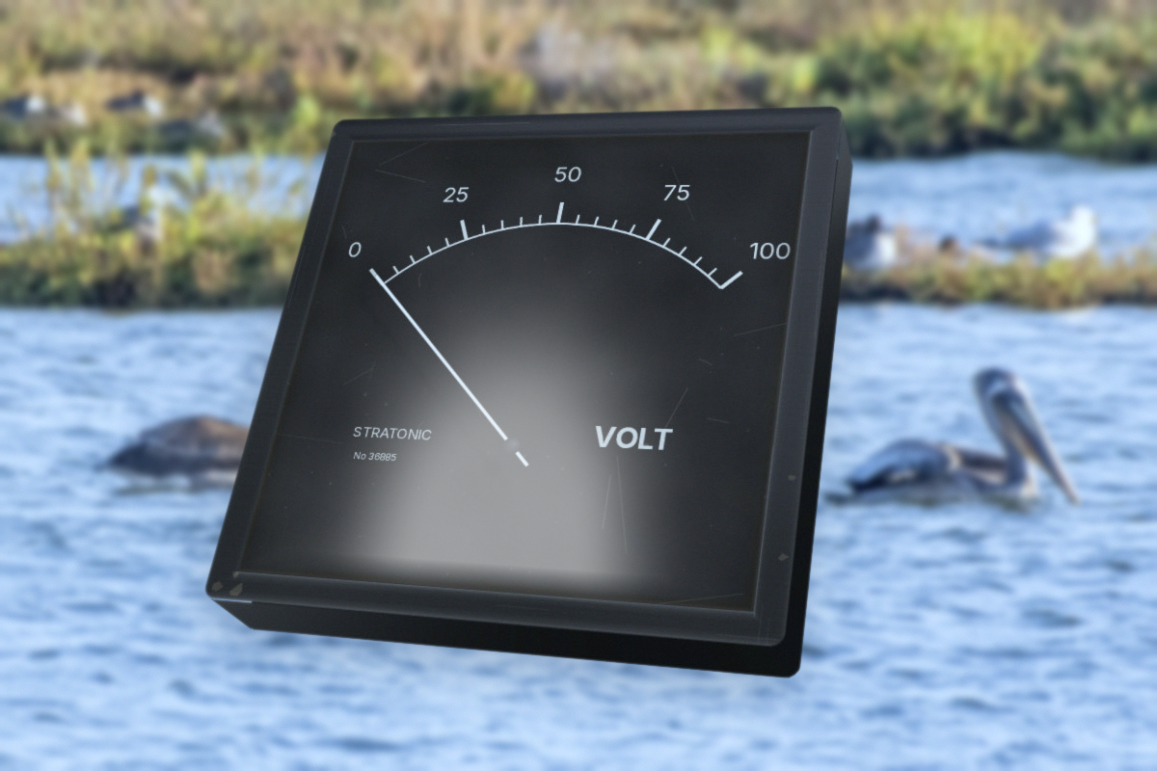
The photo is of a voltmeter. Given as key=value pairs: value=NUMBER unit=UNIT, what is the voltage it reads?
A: value=0 unit=V
